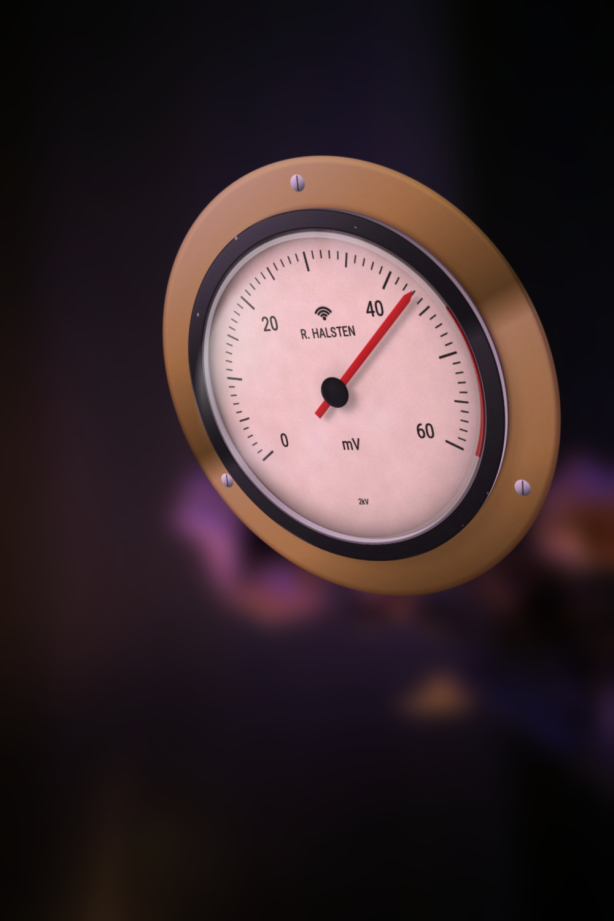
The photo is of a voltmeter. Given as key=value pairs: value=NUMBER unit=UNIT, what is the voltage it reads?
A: value=43 unit=mV
